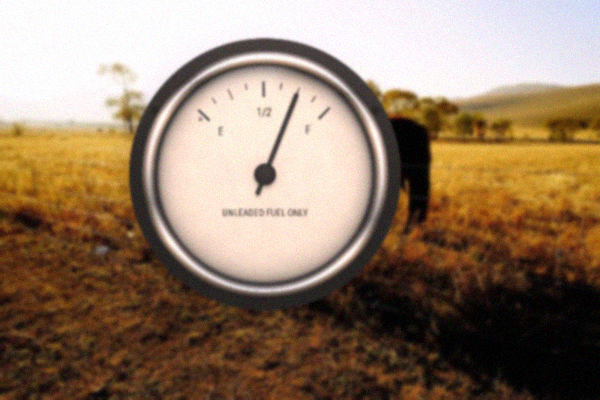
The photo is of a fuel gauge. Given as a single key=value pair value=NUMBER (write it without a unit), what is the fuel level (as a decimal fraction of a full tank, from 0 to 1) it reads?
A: value=0.75
